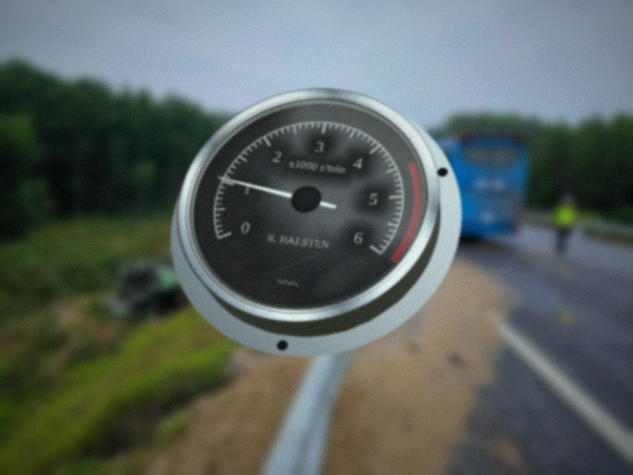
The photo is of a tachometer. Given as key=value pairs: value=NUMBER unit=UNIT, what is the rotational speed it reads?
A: value=1000 unit=rpm
